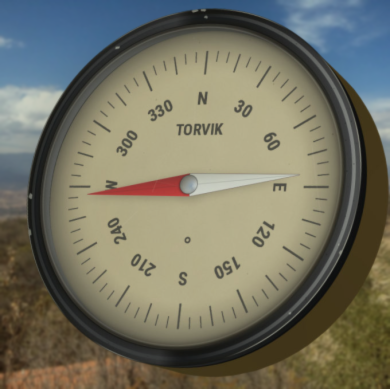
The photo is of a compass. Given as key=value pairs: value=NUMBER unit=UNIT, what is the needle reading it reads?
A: value=265 unit=°
